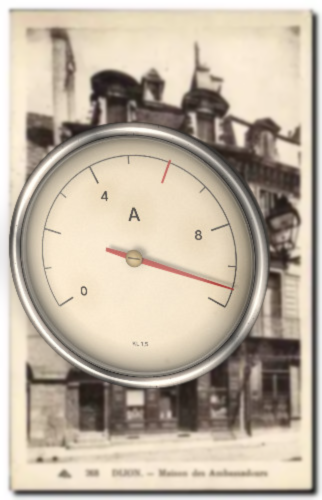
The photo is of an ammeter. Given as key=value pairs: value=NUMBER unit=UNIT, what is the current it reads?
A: value=9.5 unit=A
